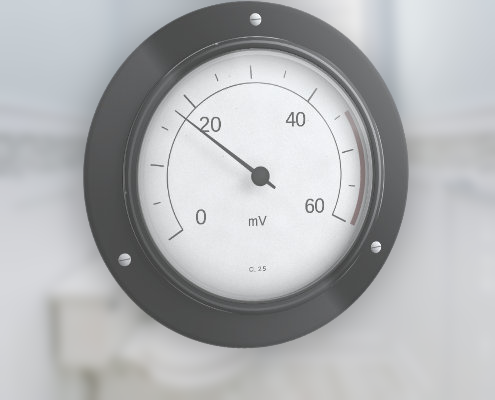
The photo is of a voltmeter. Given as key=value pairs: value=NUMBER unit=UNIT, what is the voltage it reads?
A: value=17.5 unit=mV
